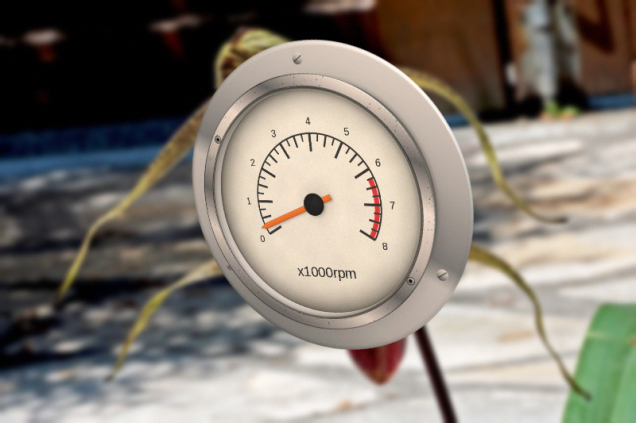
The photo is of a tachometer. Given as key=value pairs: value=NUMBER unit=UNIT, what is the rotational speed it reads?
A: value=250 unit=rpm
